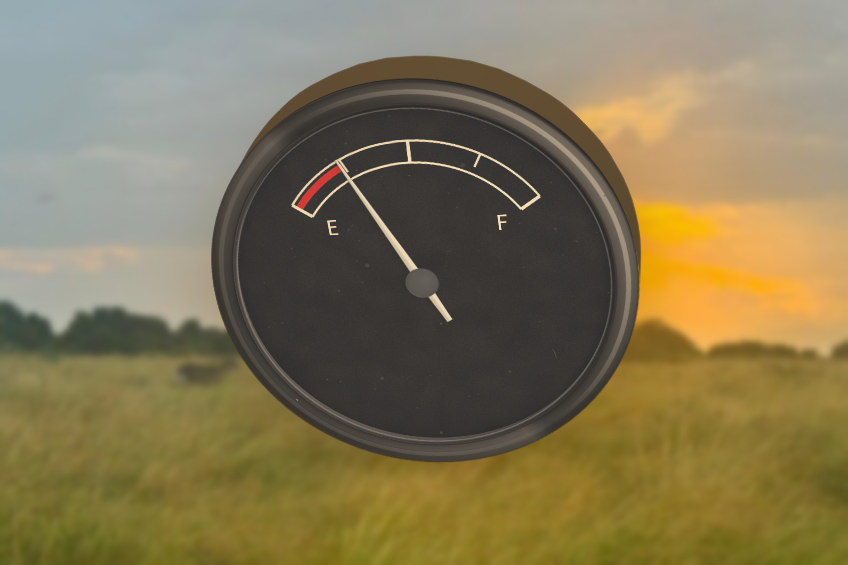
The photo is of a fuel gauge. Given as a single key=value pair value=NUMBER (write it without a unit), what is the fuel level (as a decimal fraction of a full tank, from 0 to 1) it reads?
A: value=0.25
